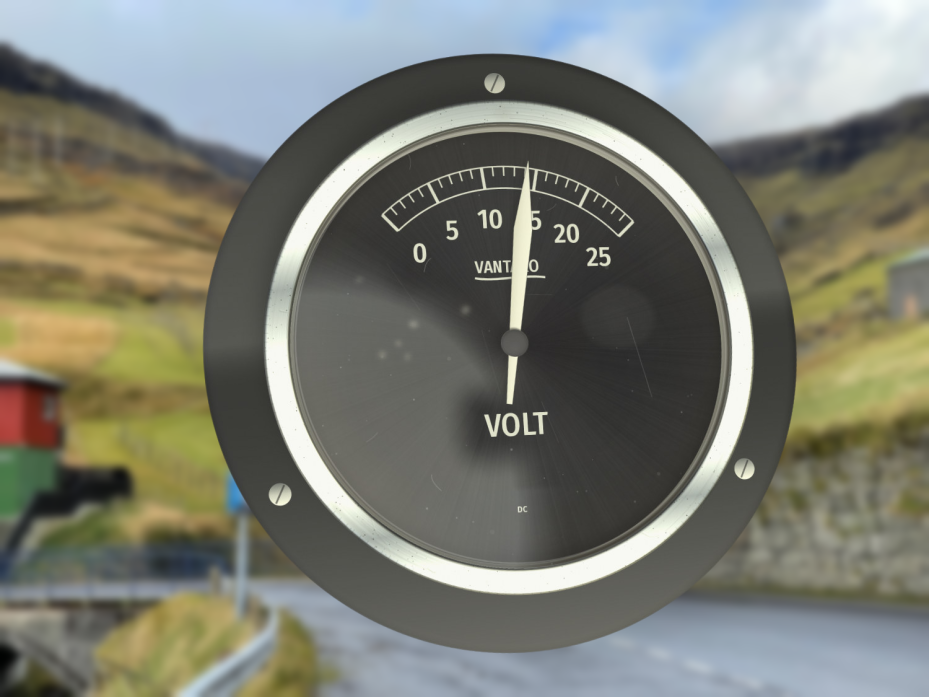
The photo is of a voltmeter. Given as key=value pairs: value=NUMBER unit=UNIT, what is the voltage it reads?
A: value=14 unit=V
